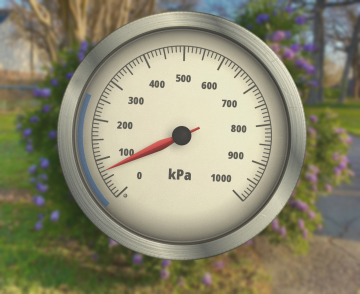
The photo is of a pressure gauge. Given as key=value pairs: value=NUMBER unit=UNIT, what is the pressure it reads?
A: value=70 unit=kPa
